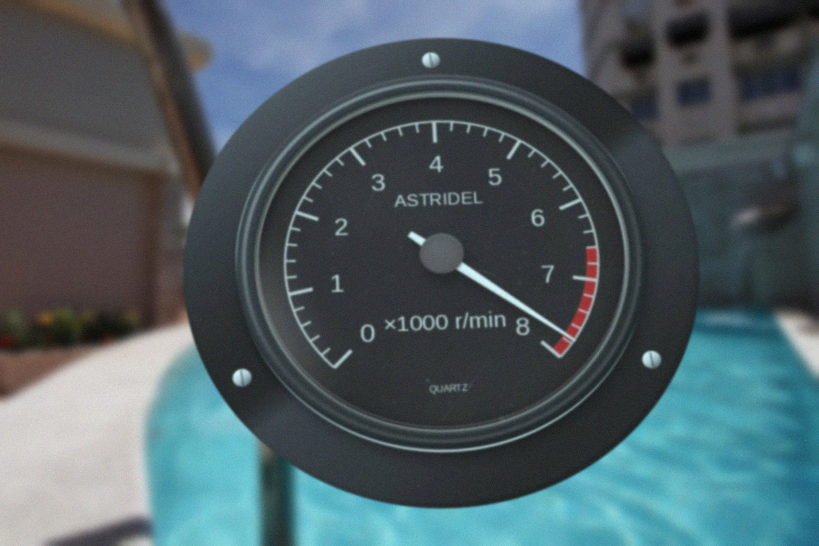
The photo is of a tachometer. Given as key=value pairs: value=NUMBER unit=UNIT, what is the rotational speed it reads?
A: value=7800 unit=rpm
